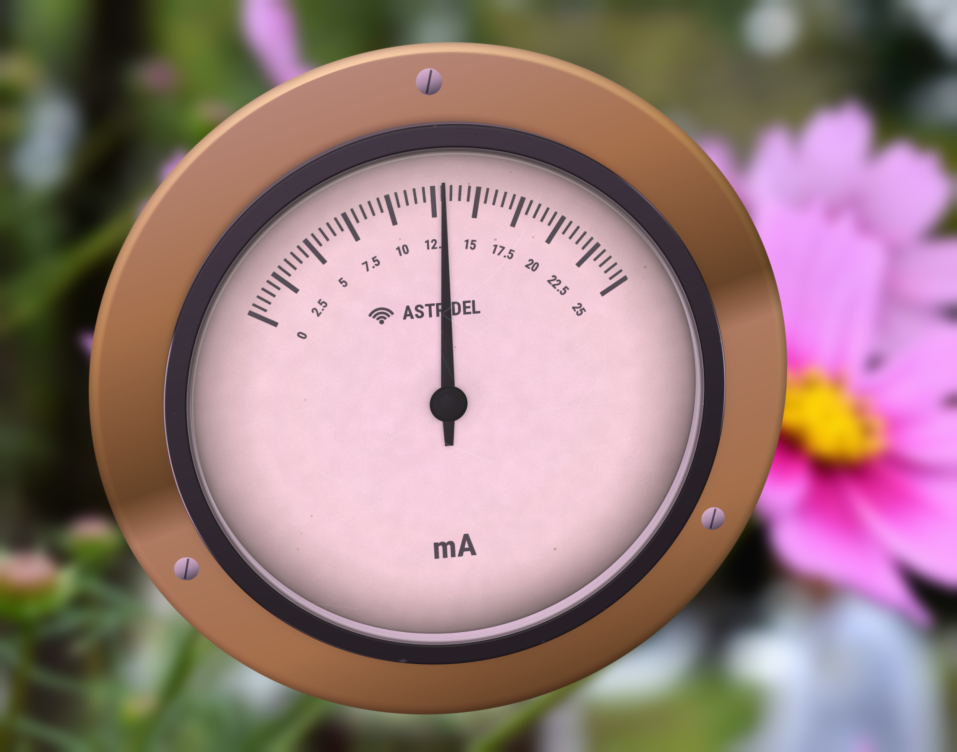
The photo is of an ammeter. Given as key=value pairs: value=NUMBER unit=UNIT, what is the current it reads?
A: value=13 unit=mA
